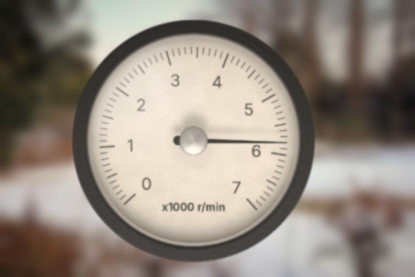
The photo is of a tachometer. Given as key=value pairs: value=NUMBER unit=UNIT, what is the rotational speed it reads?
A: value=5800 unit=rpm
